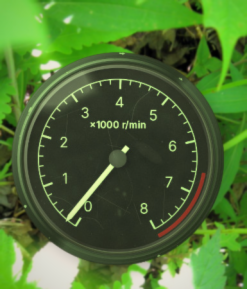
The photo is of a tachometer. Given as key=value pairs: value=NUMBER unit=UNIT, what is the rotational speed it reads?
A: value=200 unit=rpm
